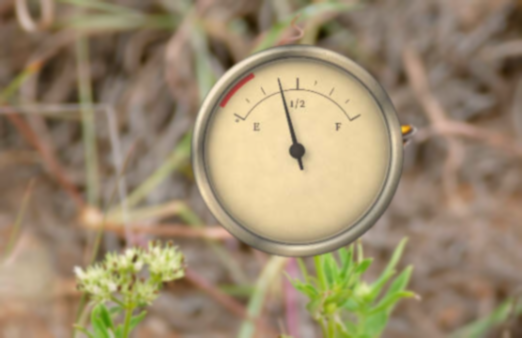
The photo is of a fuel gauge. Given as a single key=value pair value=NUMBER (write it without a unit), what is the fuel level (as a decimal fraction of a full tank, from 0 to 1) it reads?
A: value=0.375
